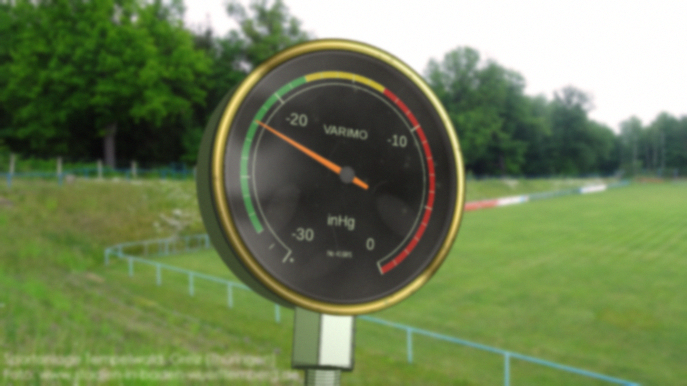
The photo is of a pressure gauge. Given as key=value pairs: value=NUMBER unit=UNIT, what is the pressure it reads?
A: value=-22 unit=inHg
